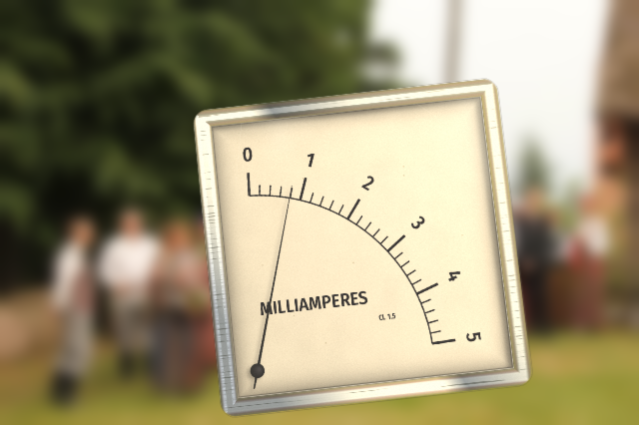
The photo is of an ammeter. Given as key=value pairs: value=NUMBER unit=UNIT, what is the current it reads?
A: value=0.8 unit=mA
